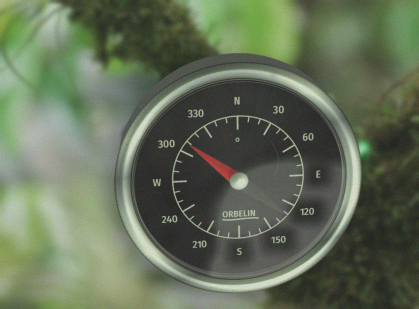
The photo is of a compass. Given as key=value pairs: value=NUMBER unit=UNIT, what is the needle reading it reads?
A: value=310 unit=°
